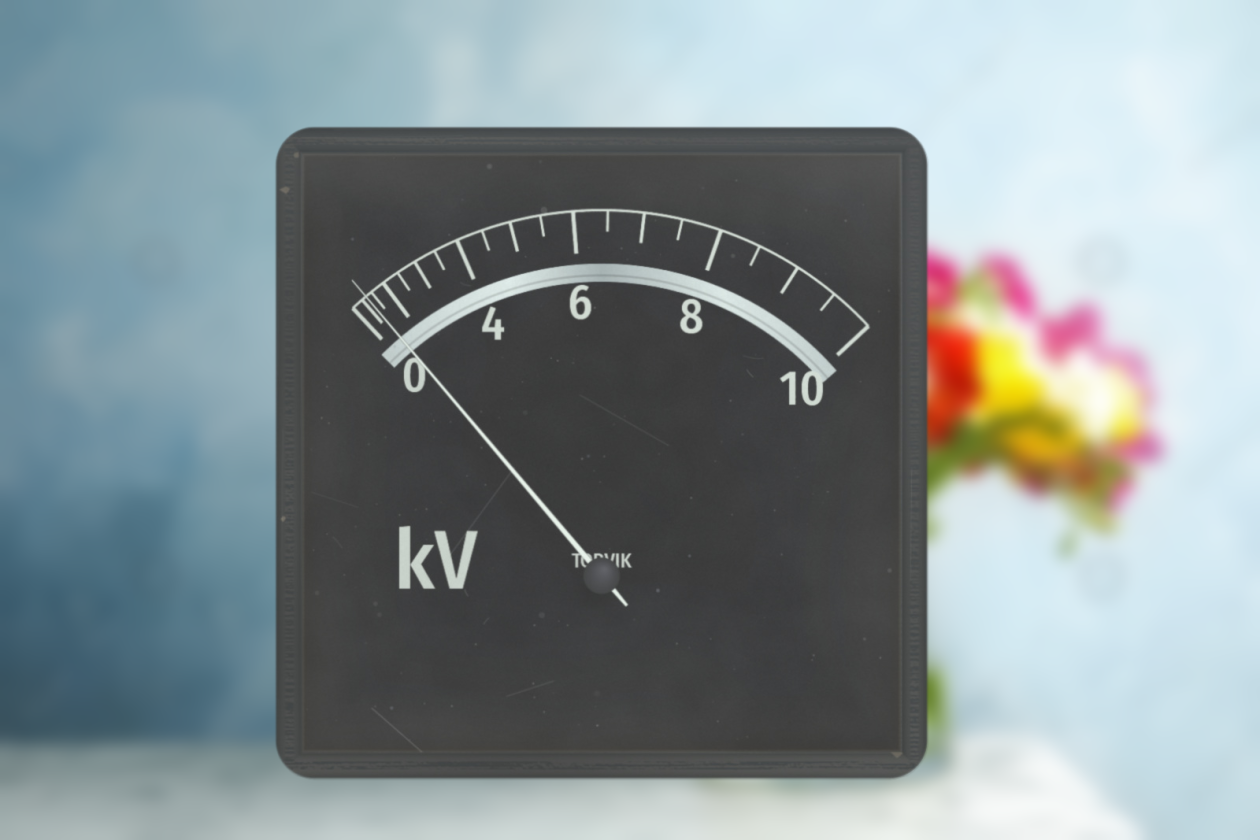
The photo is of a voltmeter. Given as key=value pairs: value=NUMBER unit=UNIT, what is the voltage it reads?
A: value=1.25 unit=kV
